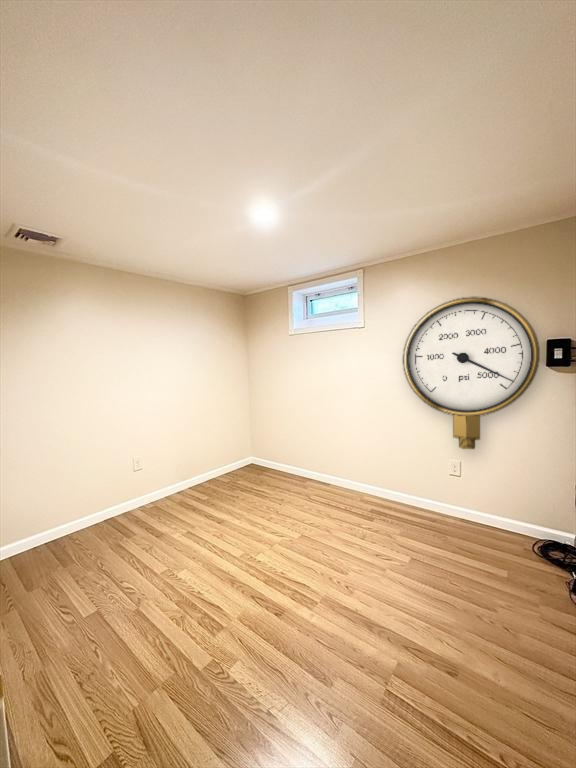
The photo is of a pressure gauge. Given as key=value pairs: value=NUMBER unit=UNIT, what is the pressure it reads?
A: value=4800 unit=psi
